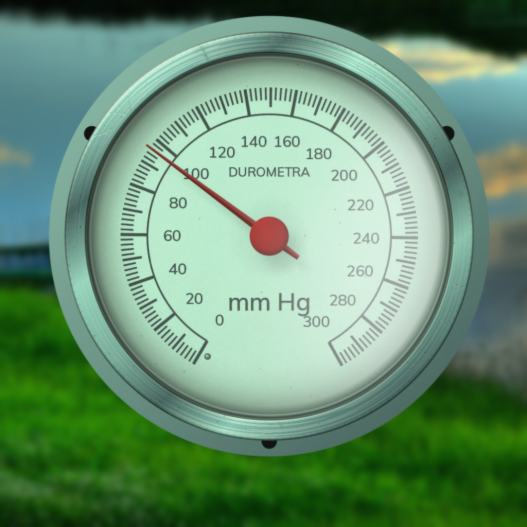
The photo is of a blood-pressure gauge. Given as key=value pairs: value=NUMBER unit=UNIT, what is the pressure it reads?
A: value=96 unit=mmHg
